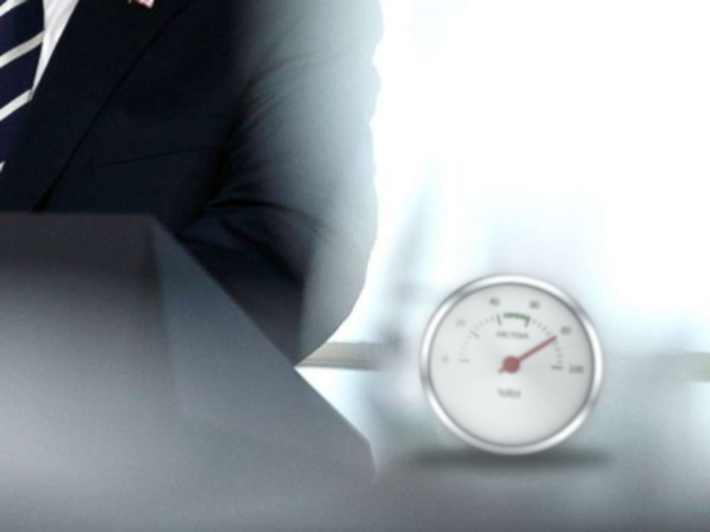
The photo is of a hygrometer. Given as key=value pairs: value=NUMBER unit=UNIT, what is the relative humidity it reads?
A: value=80 unit=%
